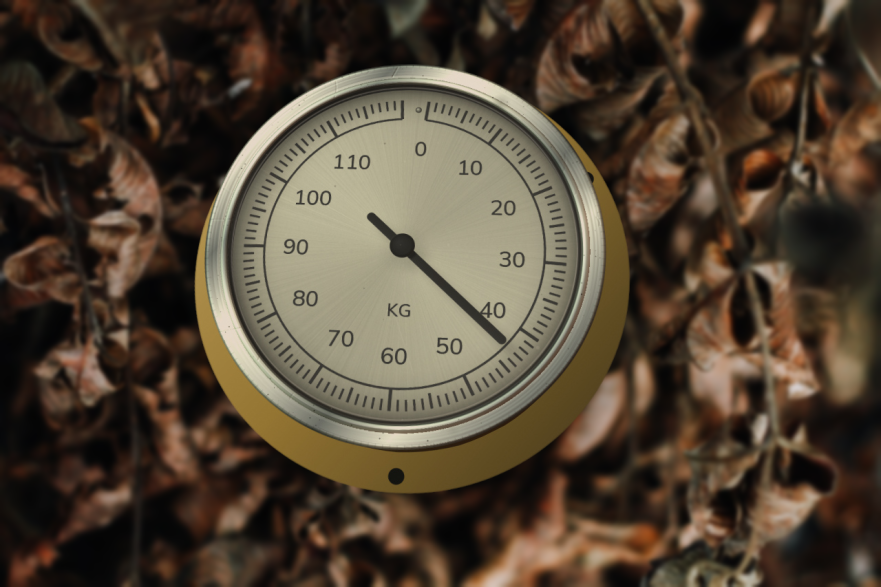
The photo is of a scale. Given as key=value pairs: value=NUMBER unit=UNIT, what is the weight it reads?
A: value=43 unit=kg
